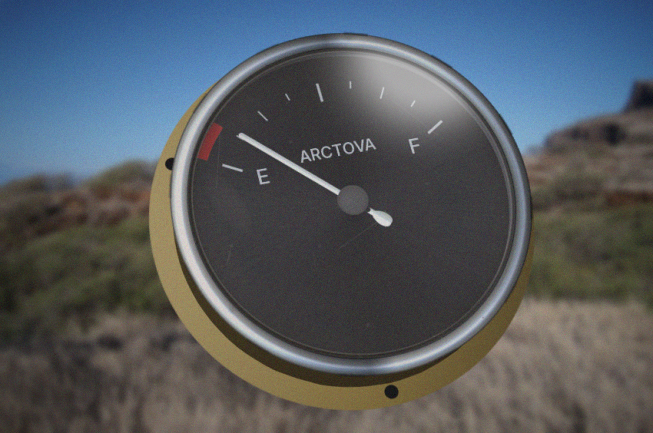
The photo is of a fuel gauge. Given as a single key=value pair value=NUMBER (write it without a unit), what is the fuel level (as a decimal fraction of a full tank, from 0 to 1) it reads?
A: value=0.125
